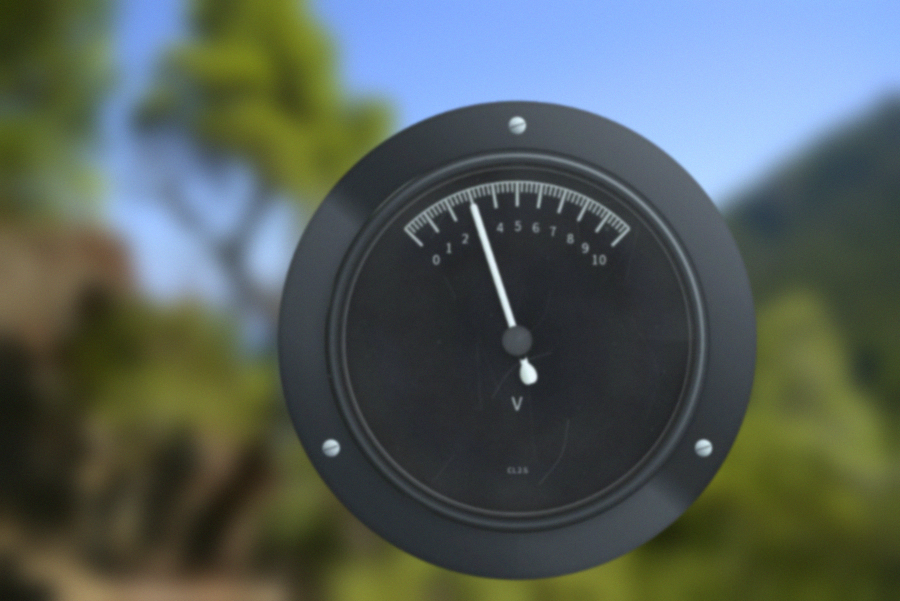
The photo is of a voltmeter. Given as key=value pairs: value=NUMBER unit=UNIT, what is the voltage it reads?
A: value=3 unit=V
